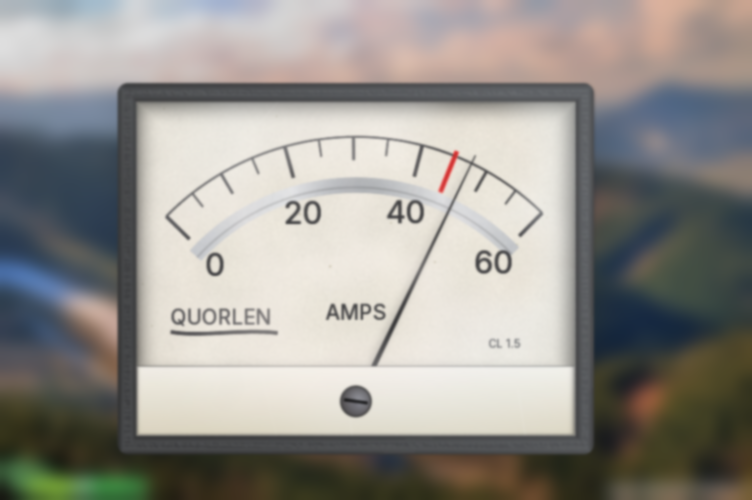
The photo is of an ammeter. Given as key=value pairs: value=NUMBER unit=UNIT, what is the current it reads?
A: value=47.5 unit=A
